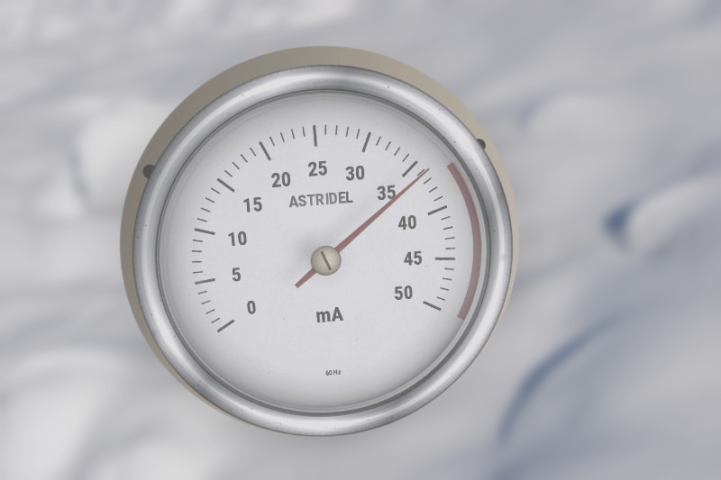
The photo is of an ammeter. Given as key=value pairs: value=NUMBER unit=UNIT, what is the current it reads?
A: value=36 unit=mA
